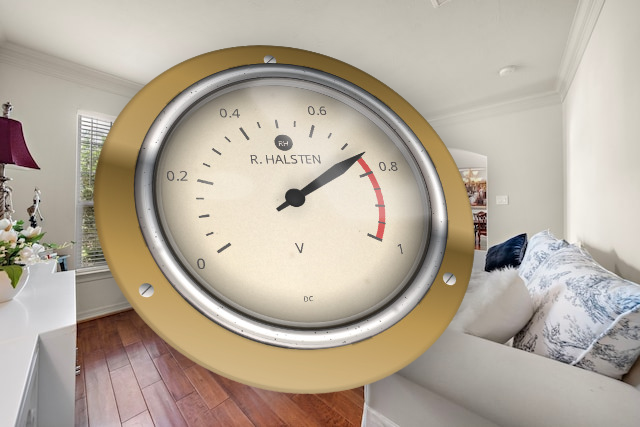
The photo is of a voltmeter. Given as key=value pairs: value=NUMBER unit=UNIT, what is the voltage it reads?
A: value=0.75 unit=V
